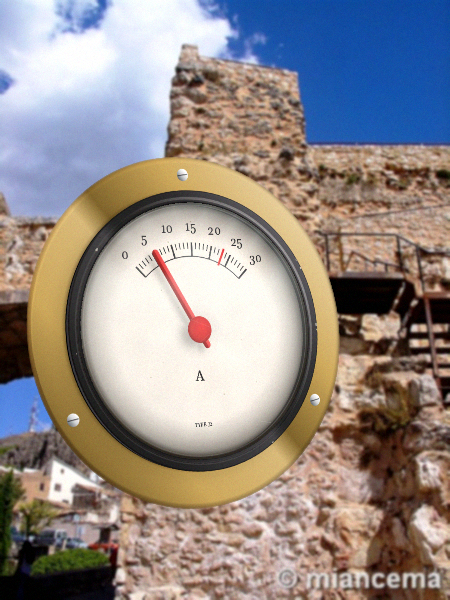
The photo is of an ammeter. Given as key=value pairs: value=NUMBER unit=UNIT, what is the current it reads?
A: value=5 unit=A
